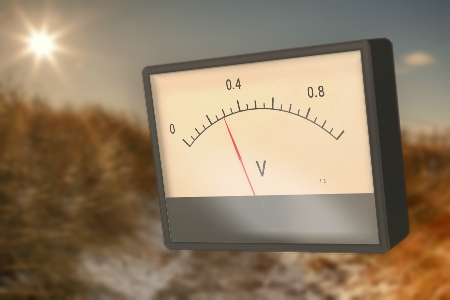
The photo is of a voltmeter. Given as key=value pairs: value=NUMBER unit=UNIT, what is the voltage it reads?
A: value=0.3 unit=V
